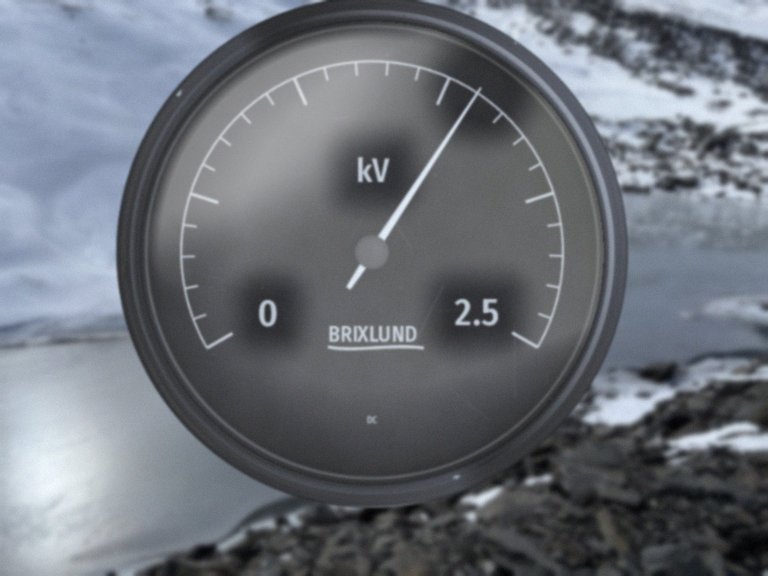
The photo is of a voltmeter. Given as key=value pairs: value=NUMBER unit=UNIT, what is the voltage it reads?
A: value=1.6 unit=kV
